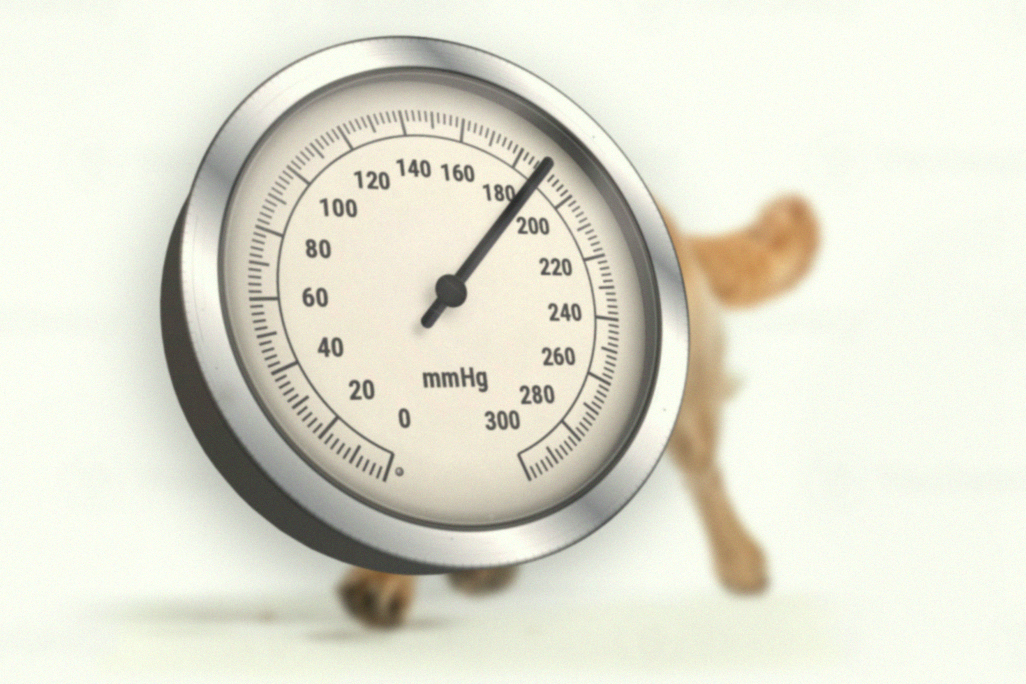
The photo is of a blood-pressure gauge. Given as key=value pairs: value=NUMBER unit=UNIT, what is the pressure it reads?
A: value=188 unit=mmHg
